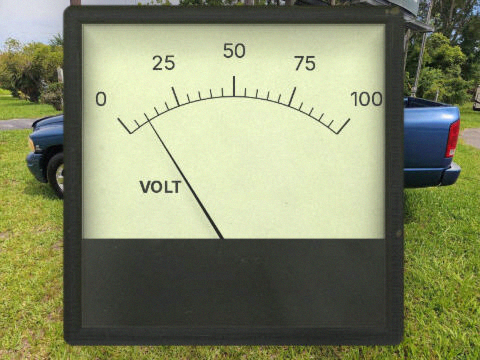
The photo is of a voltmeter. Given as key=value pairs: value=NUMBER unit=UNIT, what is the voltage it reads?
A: value=10 unit=V
